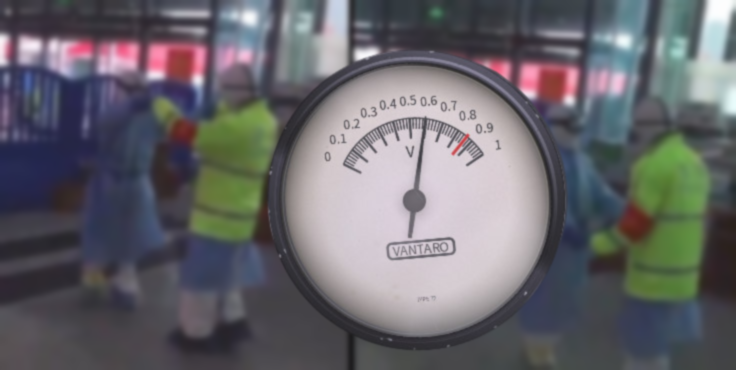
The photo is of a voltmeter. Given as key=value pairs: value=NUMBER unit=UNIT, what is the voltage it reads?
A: value=0.6 unit=V
